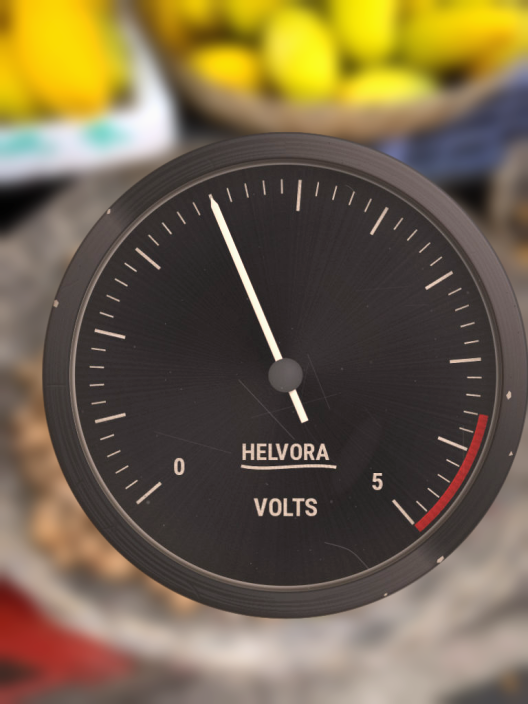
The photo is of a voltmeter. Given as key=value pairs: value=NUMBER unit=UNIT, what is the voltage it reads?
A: value=2 unit=V
